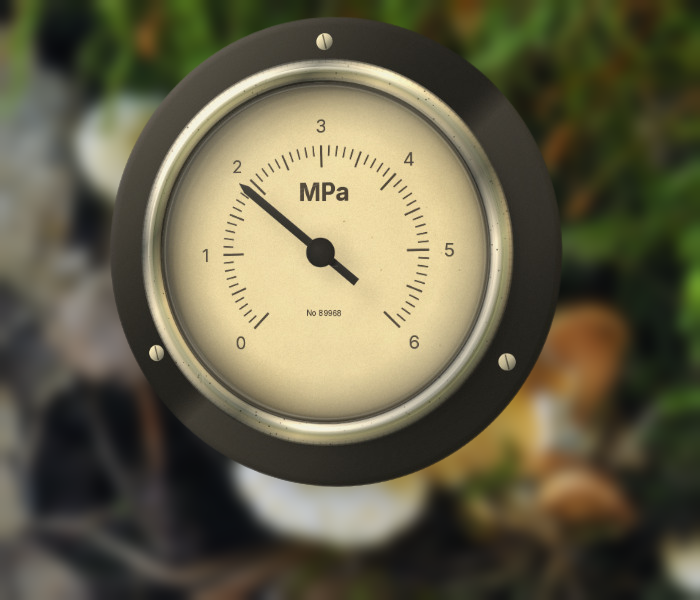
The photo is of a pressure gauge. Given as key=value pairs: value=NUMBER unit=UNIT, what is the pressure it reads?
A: value=1.9 unit=MPa
